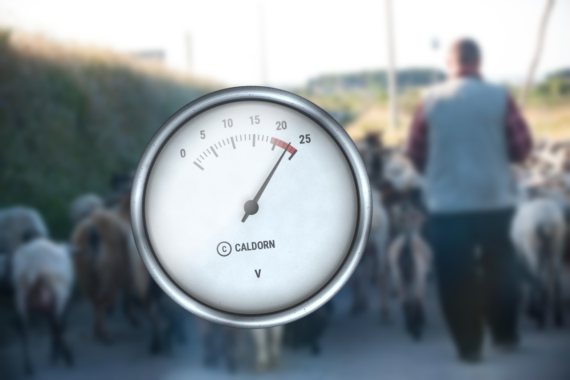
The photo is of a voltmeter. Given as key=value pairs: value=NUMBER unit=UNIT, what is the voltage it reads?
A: value=23 unit=V
